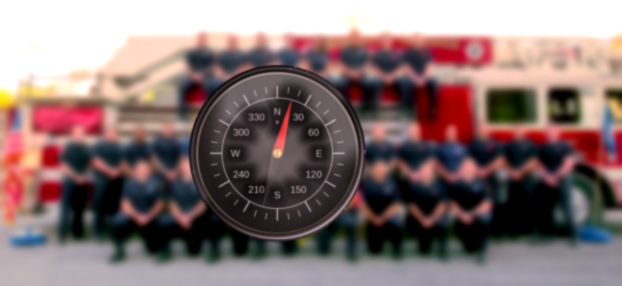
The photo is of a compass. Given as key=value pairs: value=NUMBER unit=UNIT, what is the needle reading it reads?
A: value=15 unit=°
